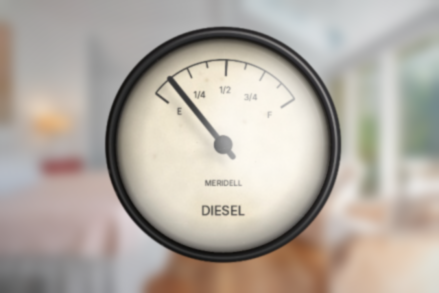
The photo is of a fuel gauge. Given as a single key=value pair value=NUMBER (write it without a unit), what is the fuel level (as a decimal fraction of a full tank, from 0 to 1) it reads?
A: value=0.125
